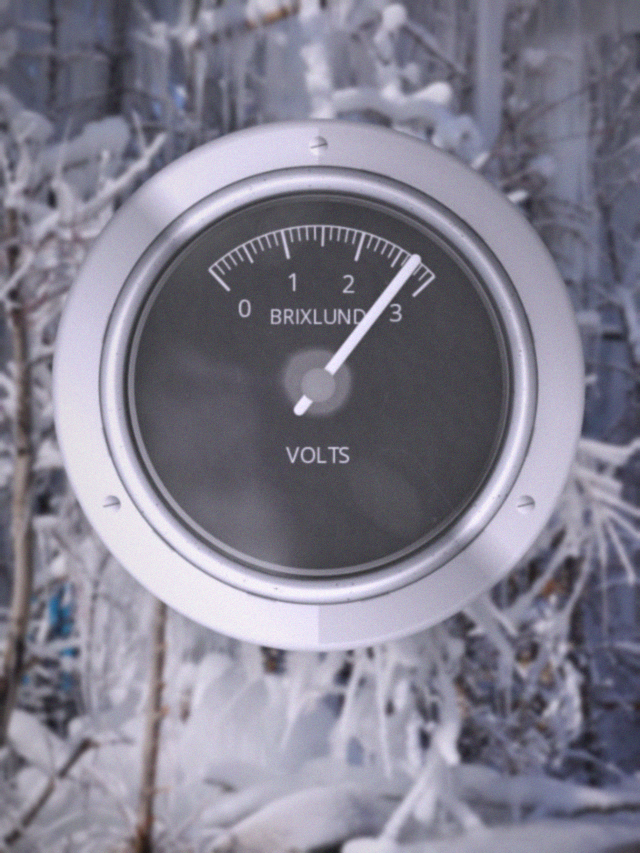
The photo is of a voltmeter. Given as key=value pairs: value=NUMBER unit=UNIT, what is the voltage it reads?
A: value=2.7 unit=V
